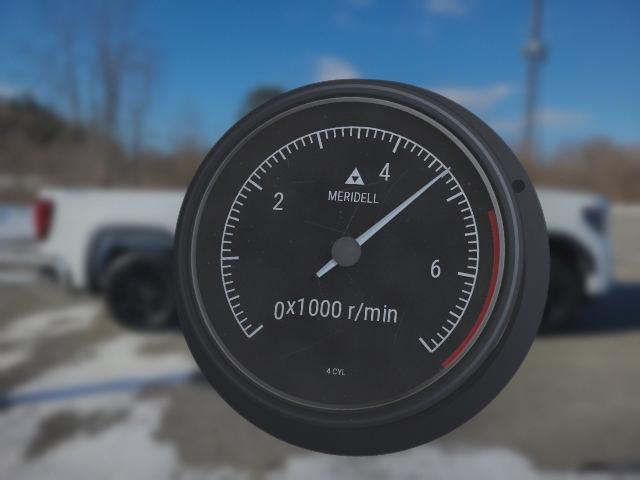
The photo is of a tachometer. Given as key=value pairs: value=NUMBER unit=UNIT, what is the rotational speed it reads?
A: value=4700 unit=rpm
